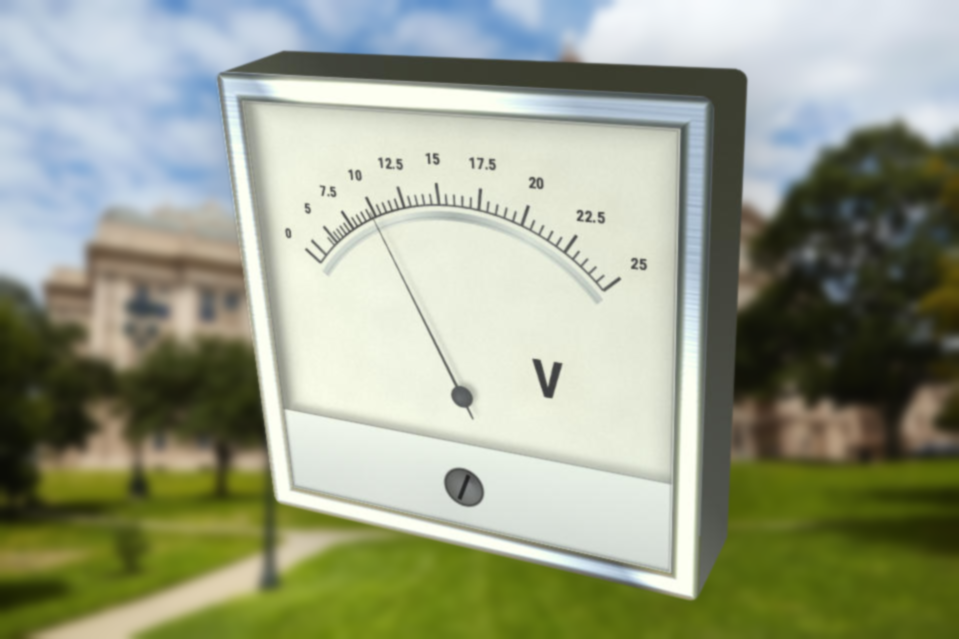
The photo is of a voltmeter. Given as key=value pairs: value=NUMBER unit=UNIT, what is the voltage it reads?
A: value=10 unit=V
